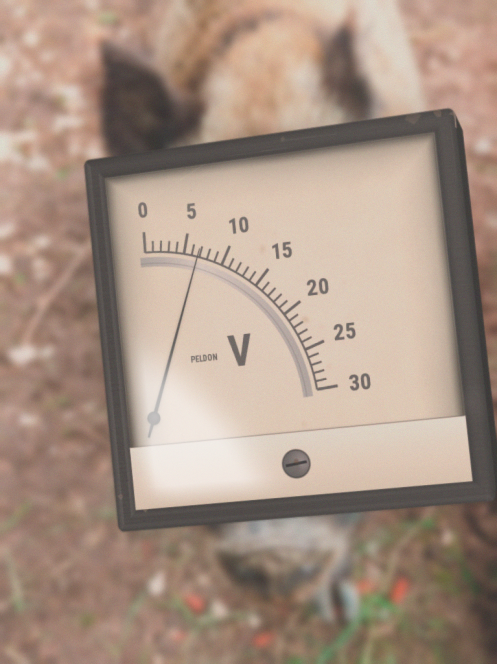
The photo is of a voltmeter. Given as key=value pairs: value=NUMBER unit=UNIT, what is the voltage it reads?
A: value=7 unit=V
